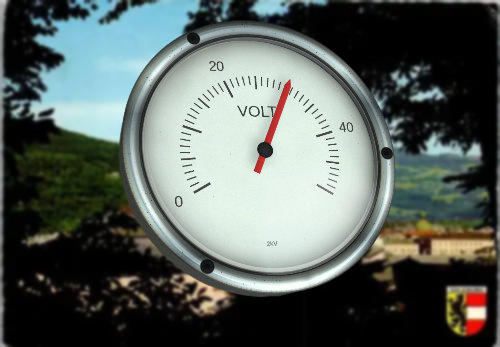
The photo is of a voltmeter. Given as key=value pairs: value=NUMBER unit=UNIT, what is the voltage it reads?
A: value=30 unit=V
